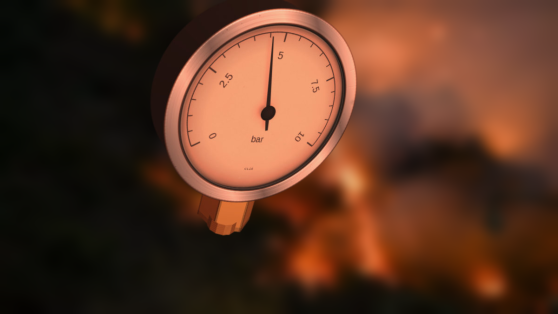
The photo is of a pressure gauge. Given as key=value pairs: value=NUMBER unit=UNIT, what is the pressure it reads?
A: value=4.5 unit=bar
